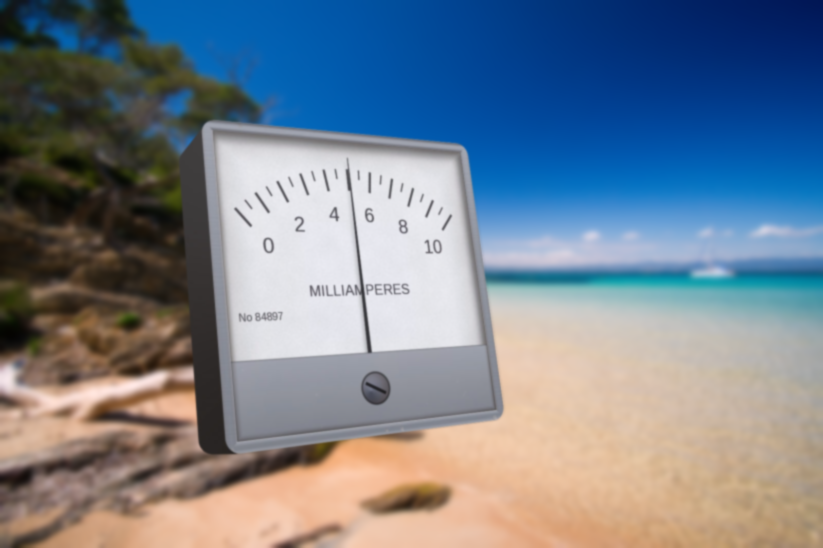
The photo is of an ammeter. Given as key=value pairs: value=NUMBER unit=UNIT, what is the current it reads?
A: value=5 unit=mA
